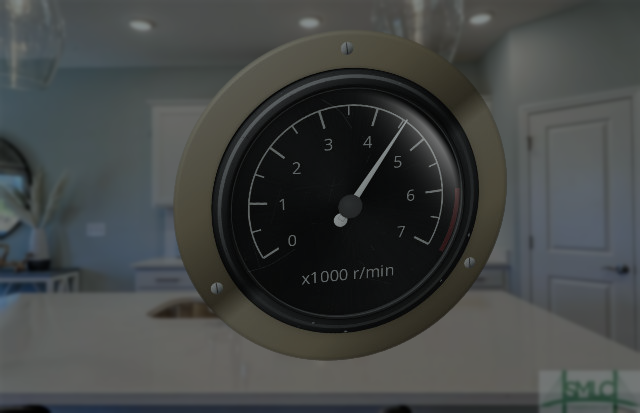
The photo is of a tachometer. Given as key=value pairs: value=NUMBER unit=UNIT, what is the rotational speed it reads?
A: value=4500 unit=rpm
